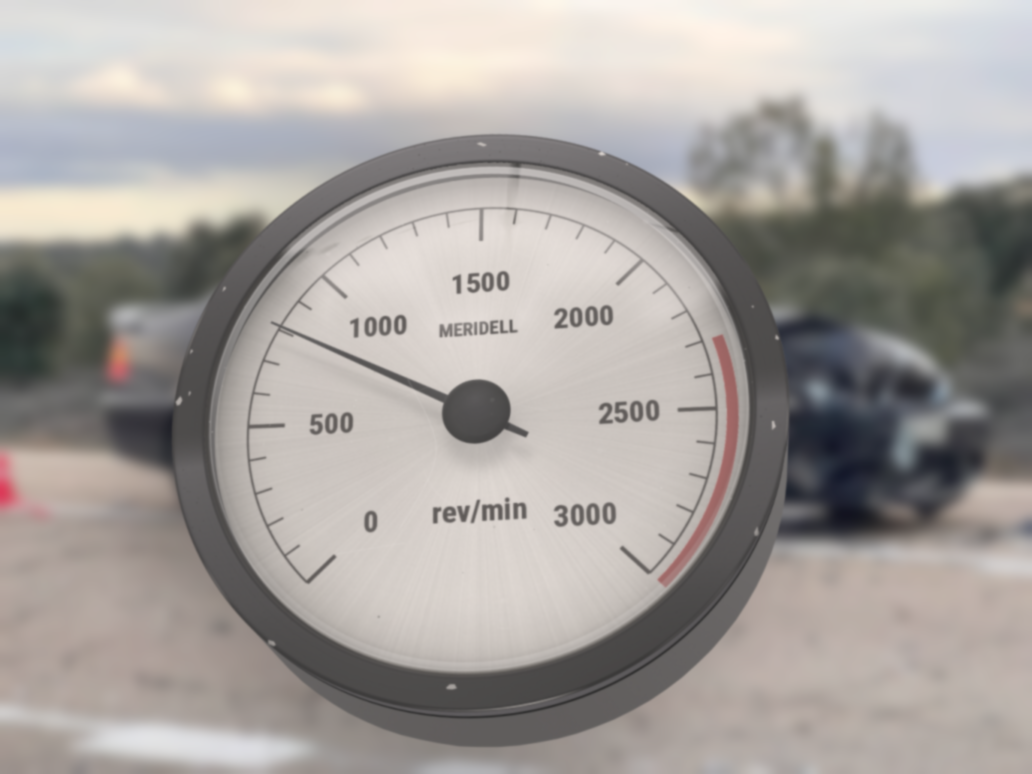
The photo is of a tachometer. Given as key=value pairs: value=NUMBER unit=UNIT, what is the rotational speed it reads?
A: value=800 unit=rpm
